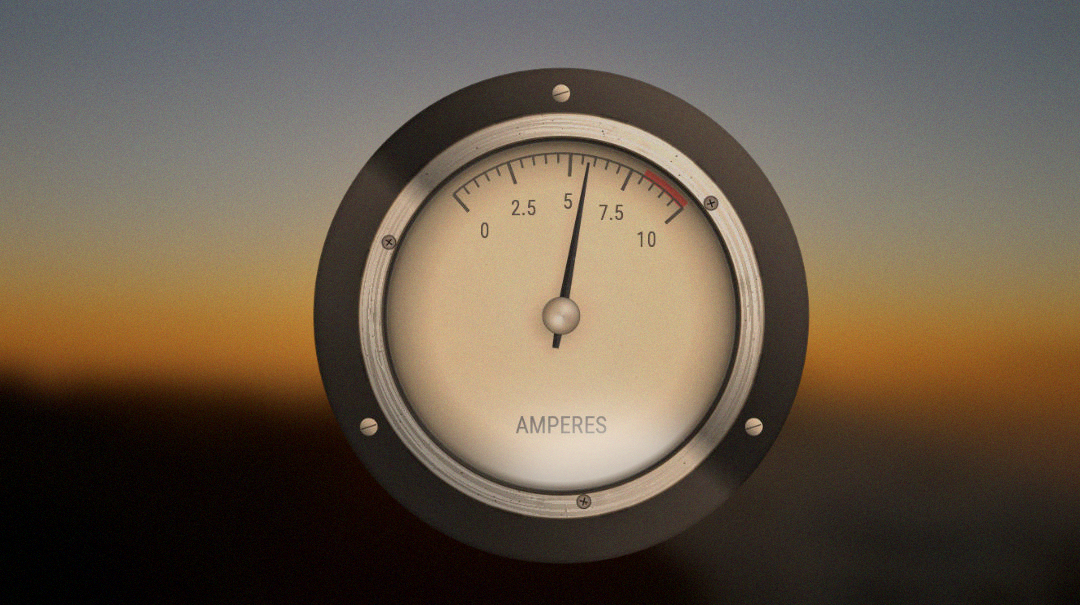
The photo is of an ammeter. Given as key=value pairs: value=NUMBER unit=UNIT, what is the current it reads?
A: value=5.75 unit=A
